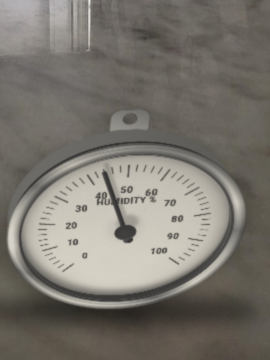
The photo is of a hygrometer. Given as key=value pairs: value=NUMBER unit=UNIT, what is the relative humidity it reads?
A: value=44 unit=%
